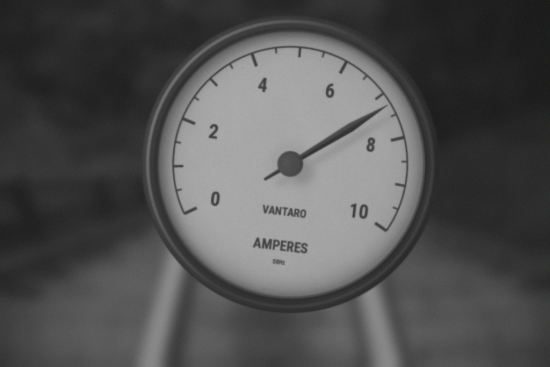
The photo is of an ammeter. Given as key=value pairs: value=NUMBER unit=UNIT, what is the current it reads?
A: value=7.25 unit=A
